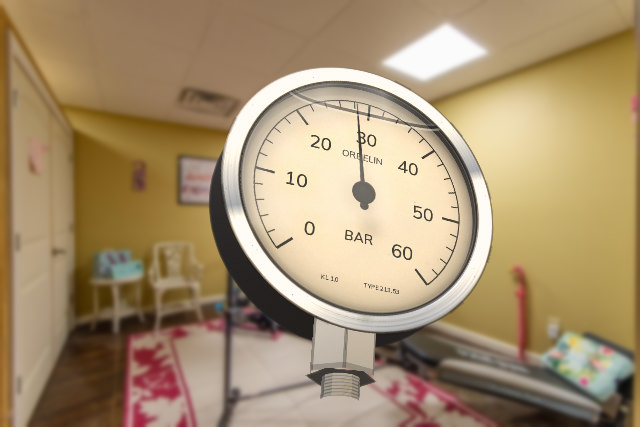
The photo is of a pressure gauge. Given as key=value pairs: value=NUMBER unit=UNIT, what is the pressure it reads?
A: value=28 unit=bar
